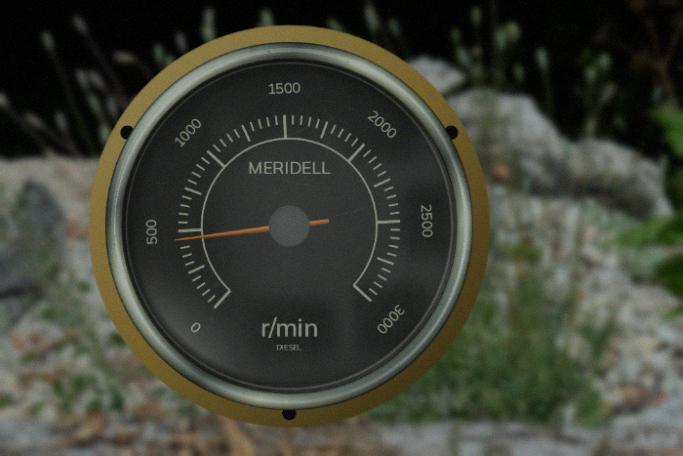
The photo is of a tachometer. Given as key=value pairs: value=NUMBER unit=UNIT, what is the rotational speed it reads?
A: value=450 unit=rpm
